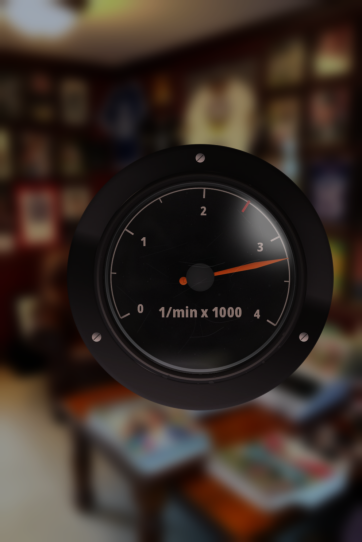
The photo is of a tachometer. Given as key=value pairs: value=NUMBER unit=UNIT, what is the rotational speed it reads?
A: value=3250 unit=rpm
